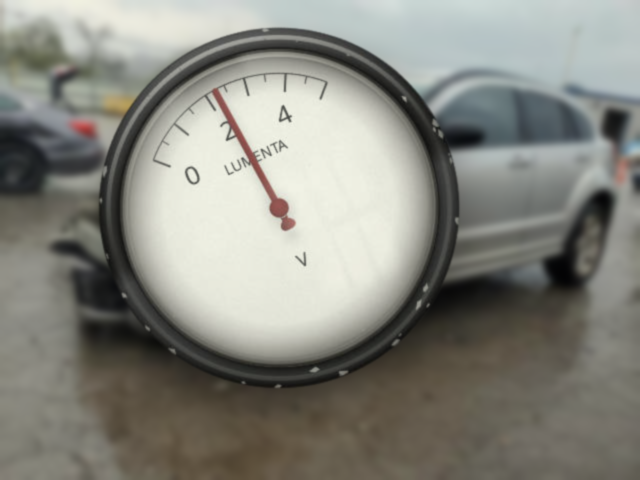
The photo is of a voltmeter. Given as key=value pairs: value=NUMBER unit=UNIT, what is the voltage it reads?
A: value=2.25 unit=V
